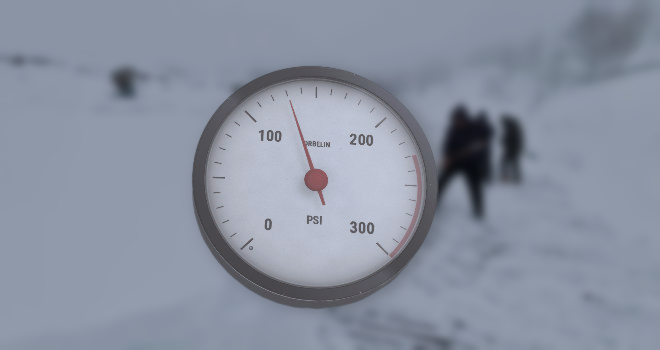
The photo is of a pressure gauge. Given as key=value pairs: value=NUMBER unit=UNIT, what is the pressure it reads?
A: value=130 unit=psi
